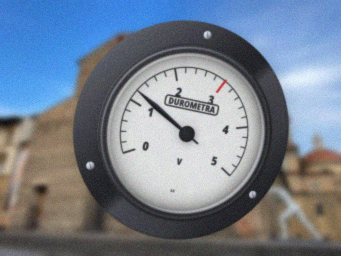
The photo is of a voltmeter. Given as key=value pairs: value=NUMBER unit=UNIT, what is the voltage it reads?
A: value=1.2 unit=V
